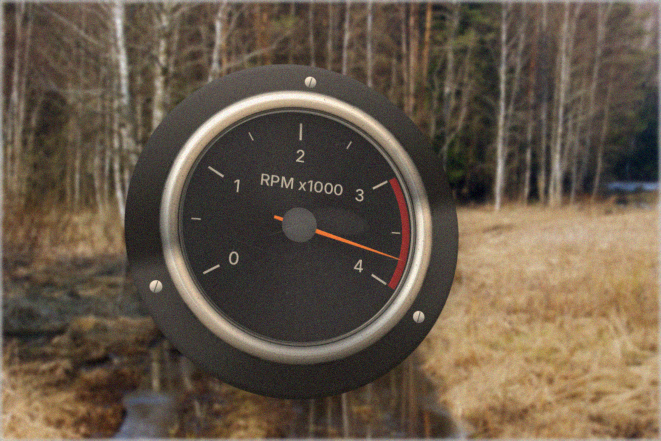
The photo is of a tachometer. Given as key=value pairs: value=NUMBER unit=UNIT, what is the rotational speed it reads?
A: value=3750 unit=rpm
